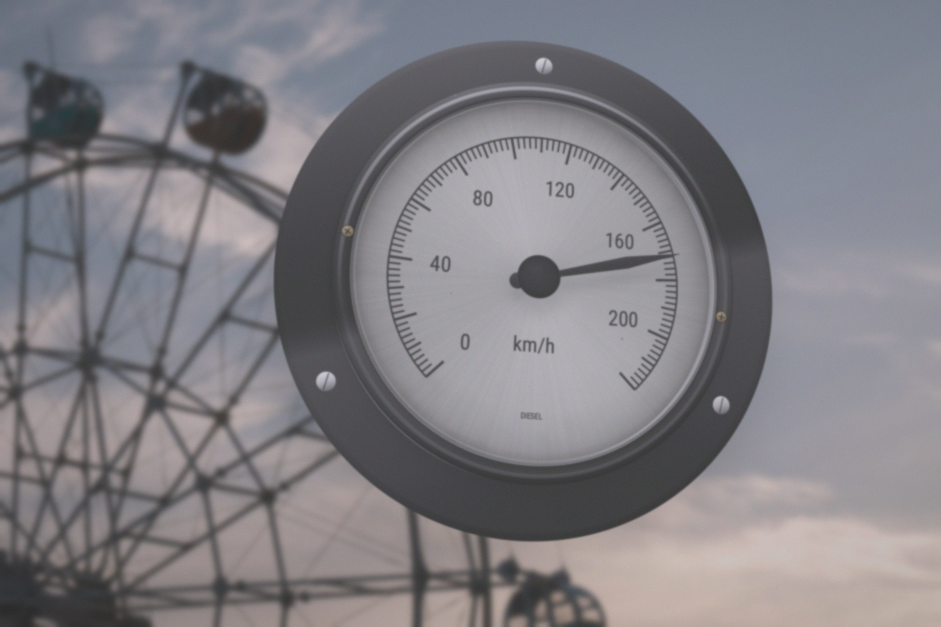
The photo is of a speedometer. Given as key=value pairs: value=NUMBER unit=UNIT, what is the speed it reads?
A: value=172 unit=km/h
